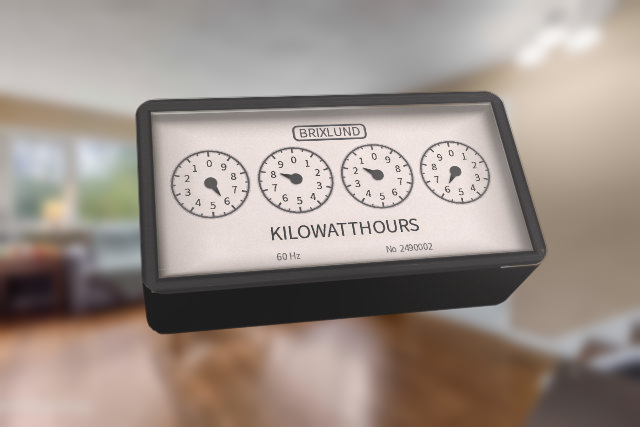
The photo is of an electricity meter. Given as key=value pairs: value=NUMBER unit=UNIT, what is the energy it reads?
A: value=5816 unit=kWh
